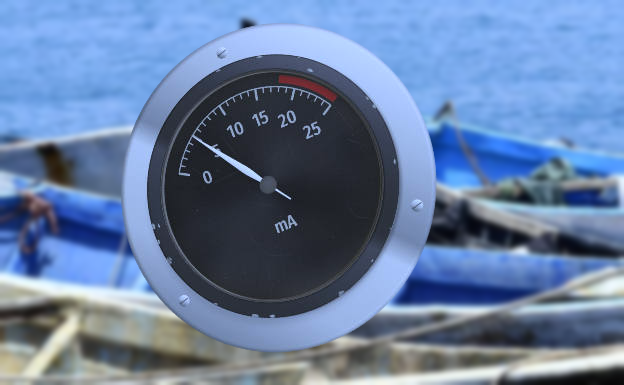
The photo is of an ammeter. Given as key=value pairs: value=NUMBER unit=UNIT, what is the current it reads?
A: value=5 unit=mA
